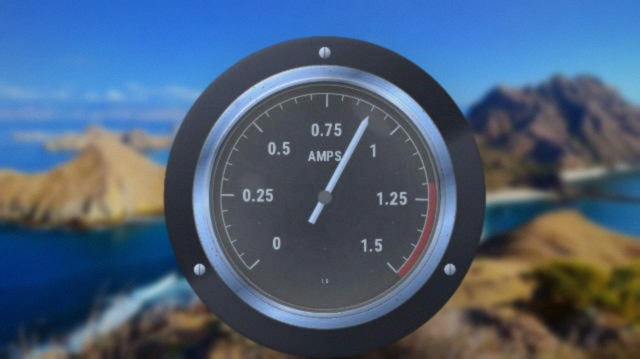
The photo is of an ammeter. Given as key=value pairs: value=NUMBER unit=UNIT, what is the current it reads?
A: value=0.9 unit=A
